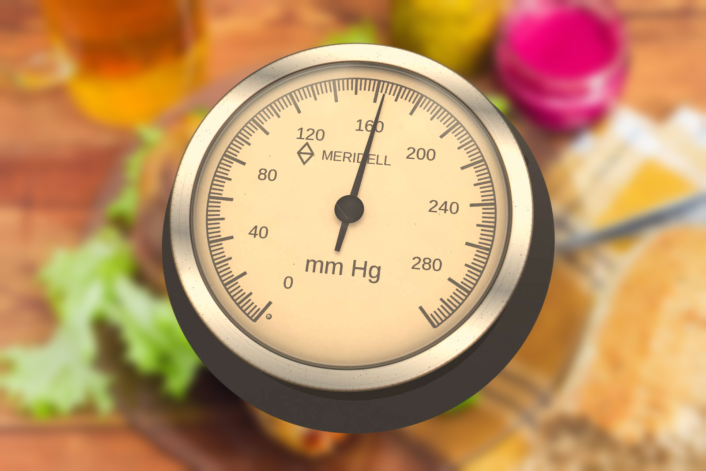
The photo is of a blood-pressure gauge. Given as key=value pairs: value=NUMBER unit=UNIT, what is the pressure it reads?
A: value=164 unit=mmHg
